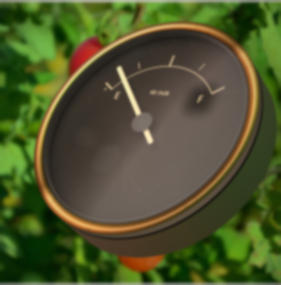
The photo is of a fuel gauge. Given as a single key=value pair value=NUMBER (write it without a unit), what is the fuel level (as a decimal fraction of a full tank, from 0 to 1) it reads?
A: value=0.125
